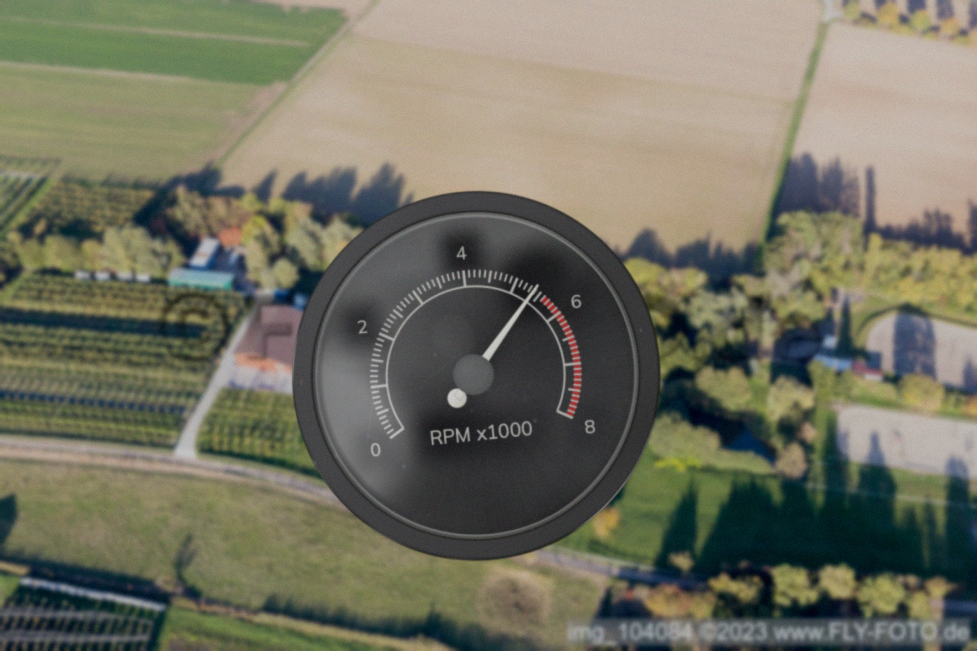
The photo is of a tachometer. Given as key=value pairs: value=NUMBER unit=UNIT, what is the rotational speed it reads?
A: value=5400 unit=rpm
